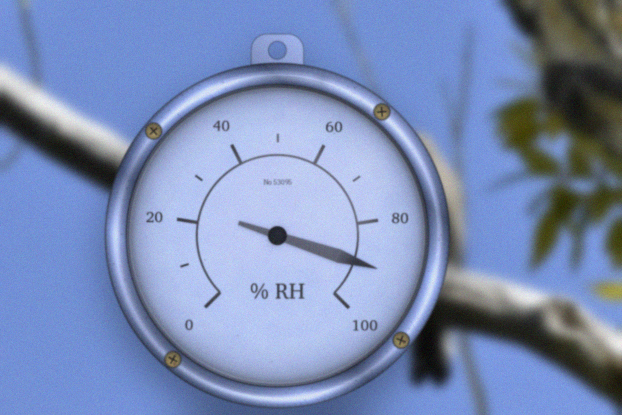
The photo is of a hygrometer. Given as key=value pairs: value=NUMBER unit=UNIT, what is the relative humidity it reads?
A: value=90 unit=%
